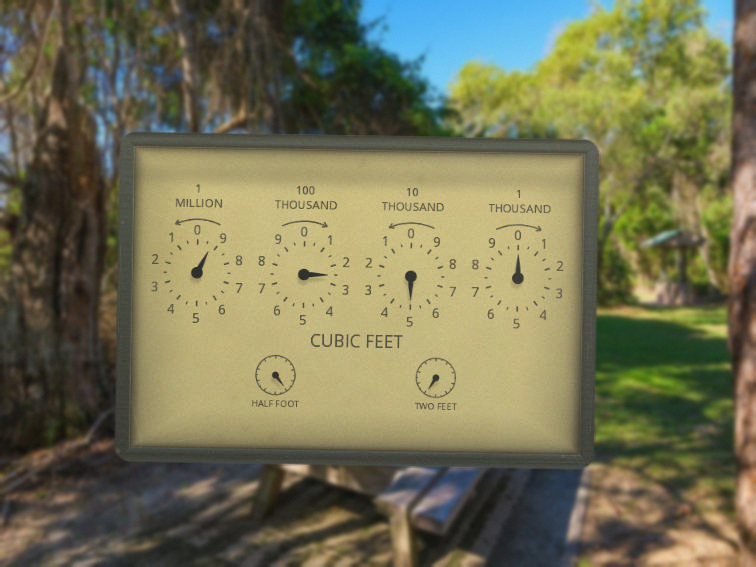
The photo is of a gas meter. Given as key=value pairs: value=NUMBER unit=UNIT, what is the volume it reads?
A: value=925000 unit=ft³
